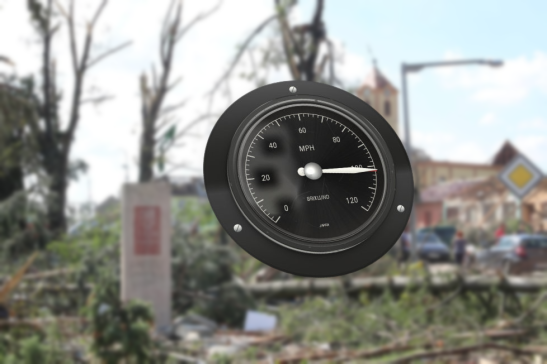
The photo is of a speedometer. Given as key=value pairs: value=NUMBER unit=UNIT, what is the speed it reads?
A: value=102 unit=mph
